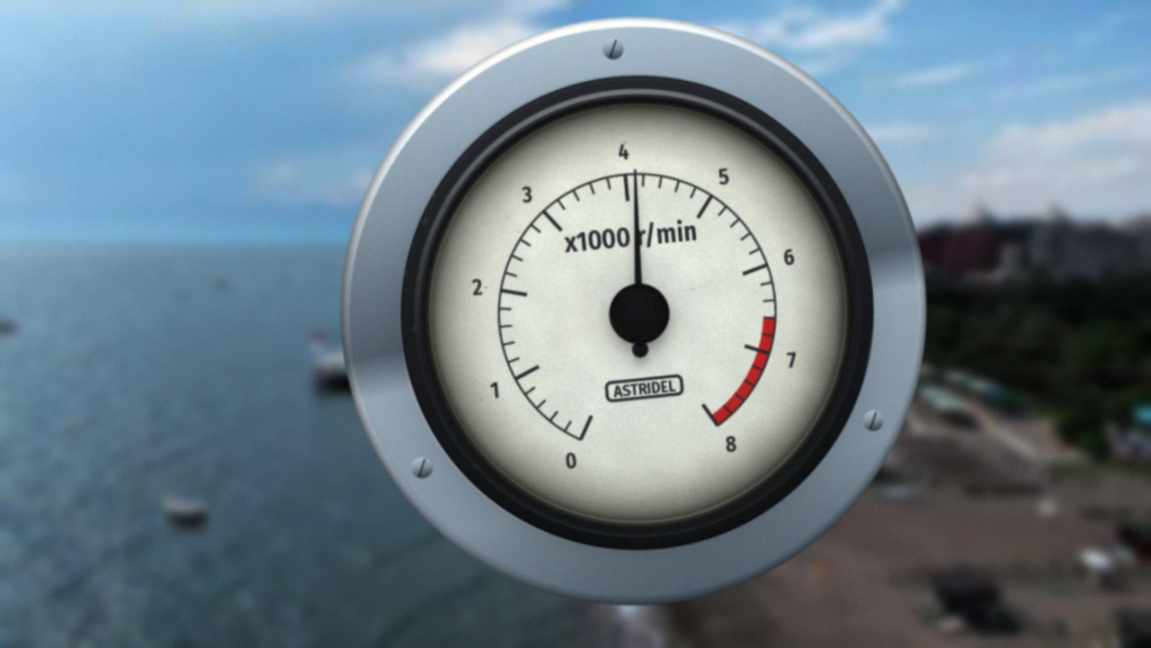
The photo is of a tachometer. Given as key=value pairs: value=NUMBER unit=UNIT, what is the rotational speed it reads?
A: value=4100 unit=rpm
